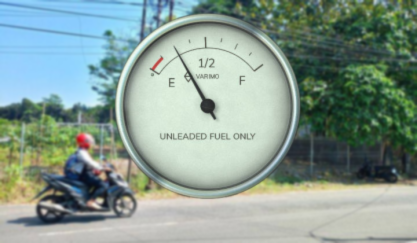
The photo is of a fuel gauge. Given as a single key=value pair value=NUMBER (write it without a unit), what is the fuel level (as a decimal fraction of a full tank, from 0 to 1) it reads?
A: value=0.25
